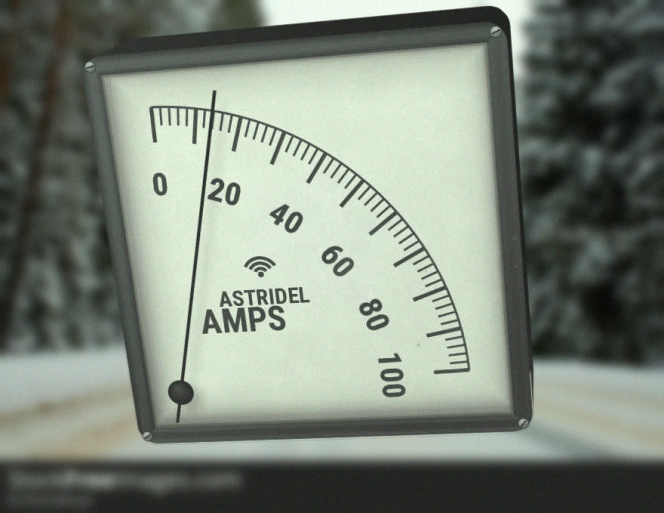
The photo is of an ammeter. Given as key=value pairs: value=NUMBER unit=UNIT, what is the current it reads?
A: value=14 unit=A
